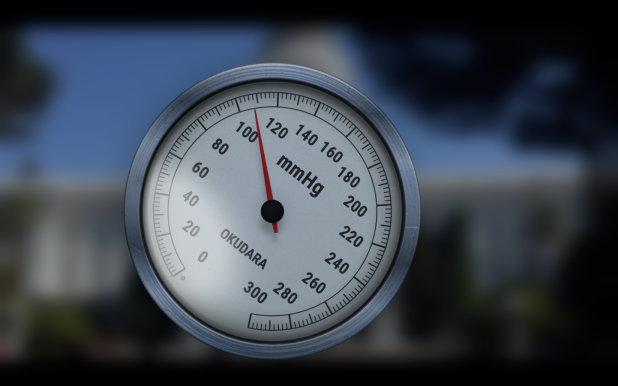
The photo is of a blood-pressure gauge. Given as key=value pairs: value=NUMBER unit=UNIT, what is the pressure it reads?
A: value=108 unit=mmHg
